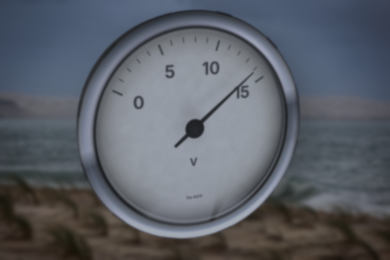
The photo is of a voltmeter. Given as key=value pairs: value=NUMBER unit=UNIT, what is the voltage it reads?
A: value=14 unit=V
